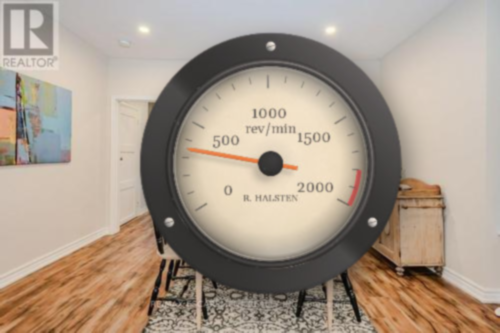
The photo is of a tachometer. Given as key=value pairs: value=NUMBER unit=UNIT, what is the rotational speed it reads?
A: value=350 unit=rpm
